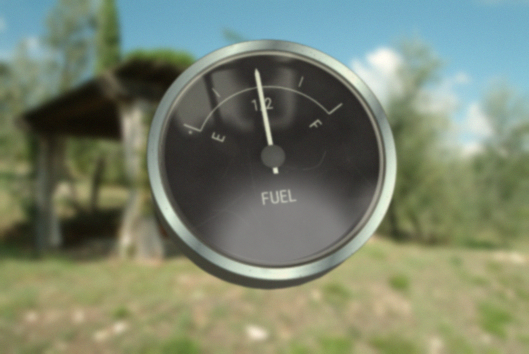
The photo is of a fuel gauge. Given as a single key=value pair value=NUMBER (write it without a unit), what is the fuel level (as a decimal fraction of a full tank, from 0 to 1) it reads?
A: value=0.5
